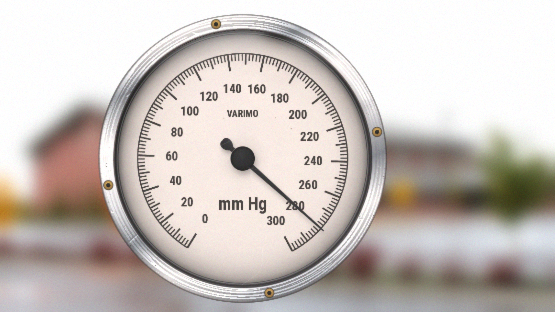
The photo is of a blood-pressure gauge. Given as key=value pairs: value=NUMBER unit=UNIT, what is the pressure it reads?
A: value=280 unit=mmHg
